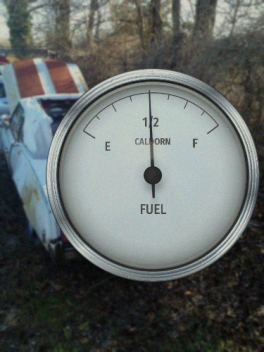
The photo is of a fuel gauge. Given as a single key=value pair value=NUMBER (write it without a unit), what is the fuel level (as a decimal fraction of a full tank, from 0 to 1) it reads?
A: value=0.5
